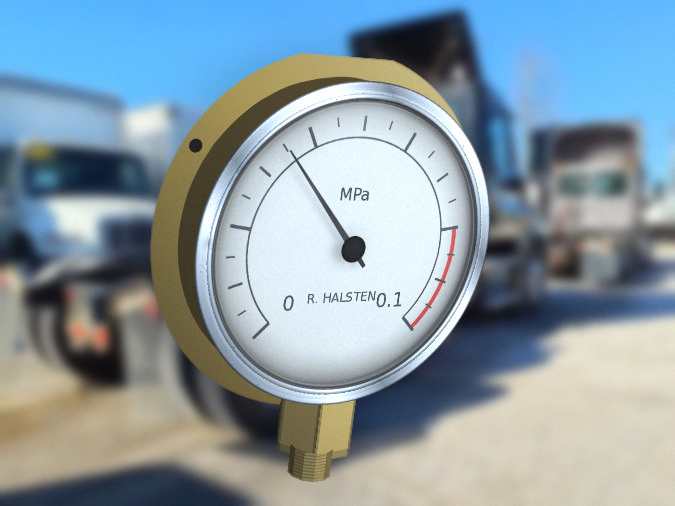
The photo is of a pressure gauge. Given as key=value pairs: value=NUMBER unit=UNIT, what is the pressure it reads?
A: value=0.035 unit=MPa
